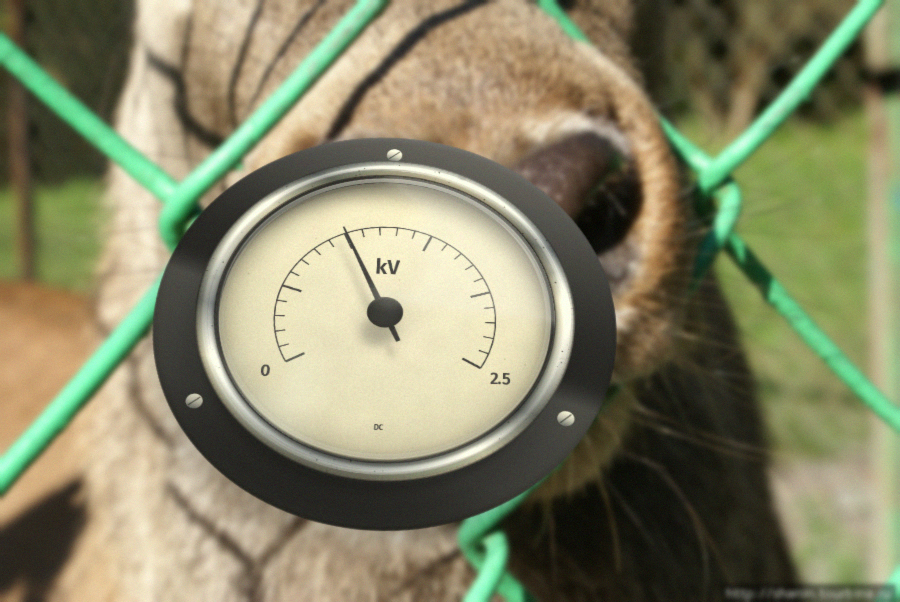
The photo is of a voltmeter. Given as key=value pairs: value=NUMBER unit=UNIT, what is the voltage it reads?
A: value=1 unit=kV
